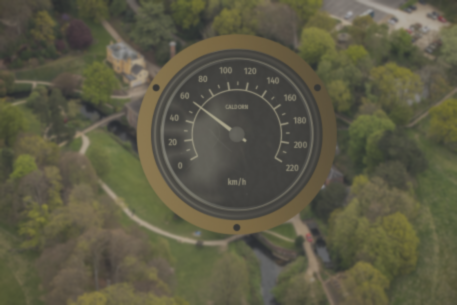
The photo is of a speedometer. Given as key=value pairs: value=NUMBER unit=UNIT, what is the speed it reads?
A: value=60 unit=km/h
